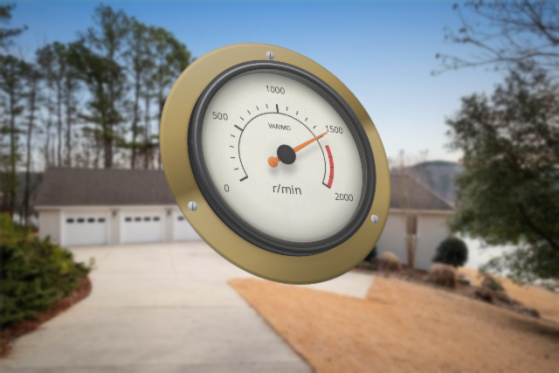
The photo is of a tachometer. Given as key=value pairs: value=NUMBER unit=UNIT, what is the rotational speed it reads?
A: value=1500 unit=rpm
